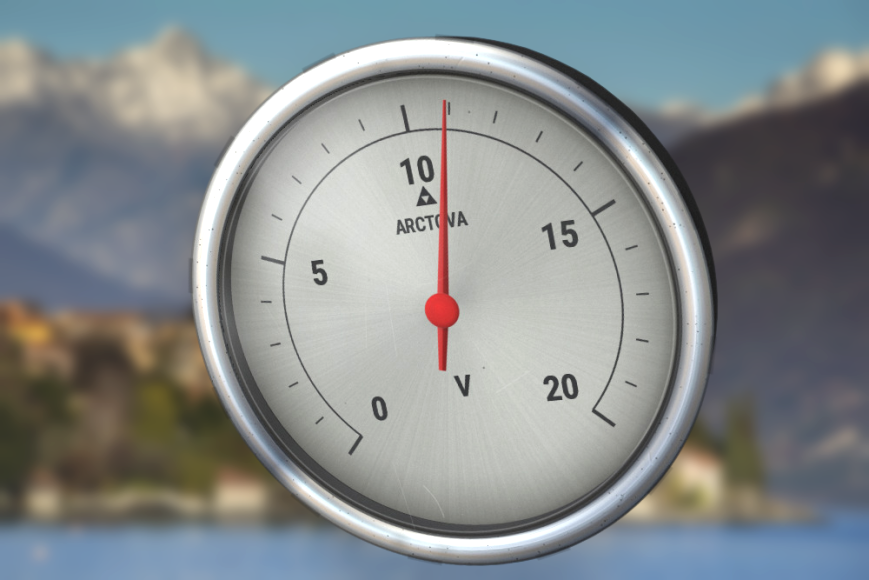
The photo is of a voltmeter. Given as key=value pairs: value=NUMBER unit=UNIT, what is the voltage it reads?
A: value=11 unit=V
